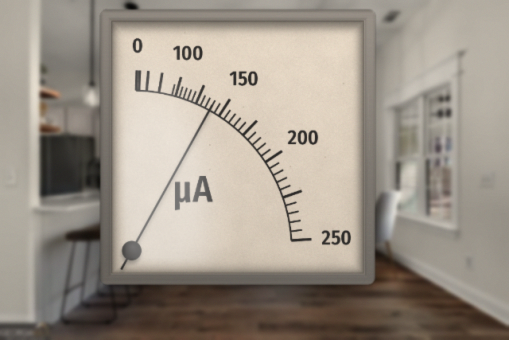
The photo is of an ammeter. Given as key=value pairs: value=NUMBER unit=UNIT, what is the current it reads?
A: value=140 unit=µA
